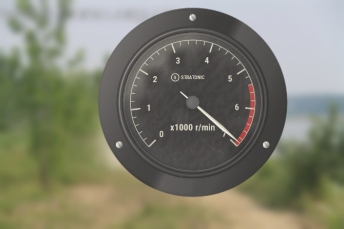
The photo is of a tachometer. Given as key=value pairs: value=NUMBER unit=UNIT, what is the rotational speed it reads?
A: value=6900 unit=rpm
